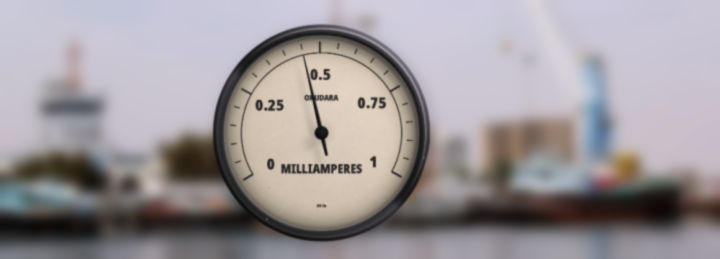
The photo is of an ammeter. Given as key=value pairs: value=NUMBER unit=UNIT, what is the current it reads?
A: value=0.45 unit=mA
